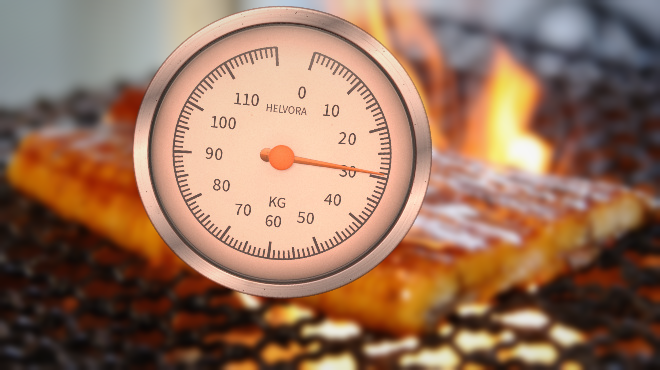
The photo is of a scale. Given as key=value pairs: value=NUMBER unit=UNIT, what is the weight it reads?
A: value=29 unit=kg
